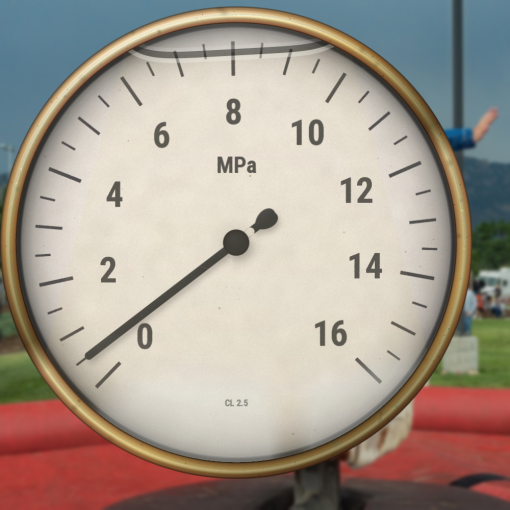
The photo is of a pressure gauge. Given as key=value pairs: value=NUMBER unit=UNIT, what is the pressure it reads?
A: value=0.5 unit=MPa
